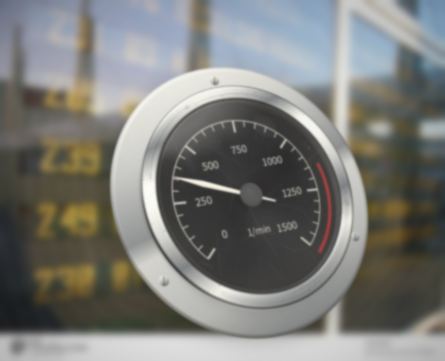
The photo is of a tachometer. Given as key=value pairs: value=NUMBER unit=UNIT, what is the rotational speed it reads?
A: value=350 unit=rpm
